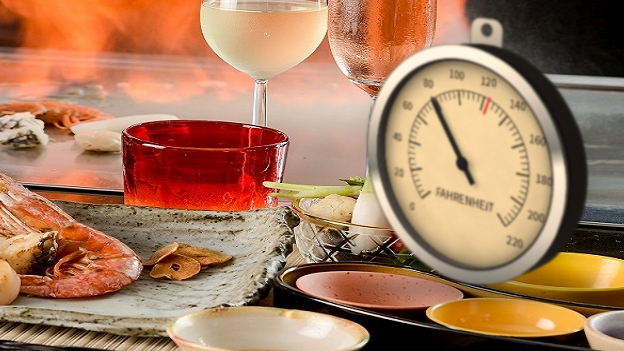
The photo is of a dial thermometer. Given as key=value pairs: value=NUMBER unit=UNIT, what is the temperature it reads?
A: value=80 unit=°F
